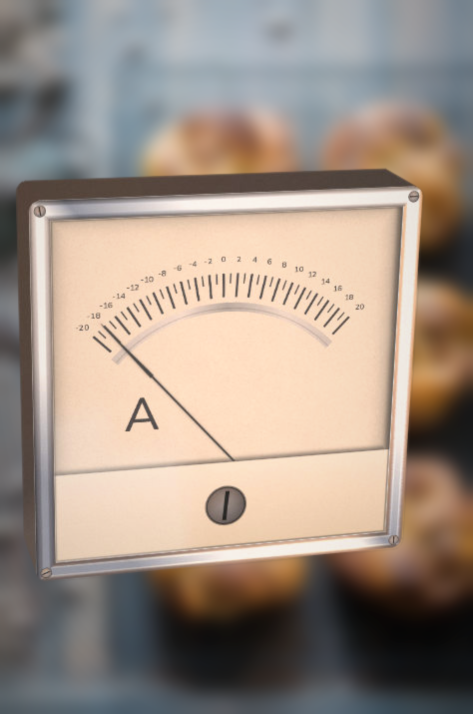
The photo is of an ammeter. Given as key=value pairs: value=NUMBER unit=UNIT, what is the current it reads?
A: value=-18 unit=A
